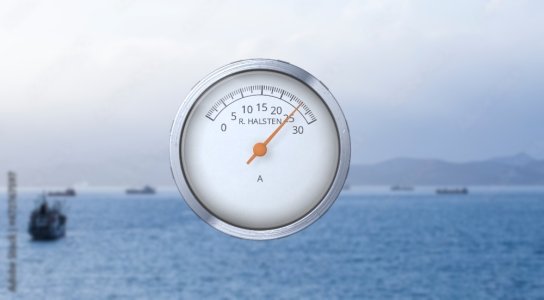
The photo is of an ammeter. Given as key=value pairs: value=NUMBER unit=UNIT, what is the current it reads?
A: value=25 unit=A
